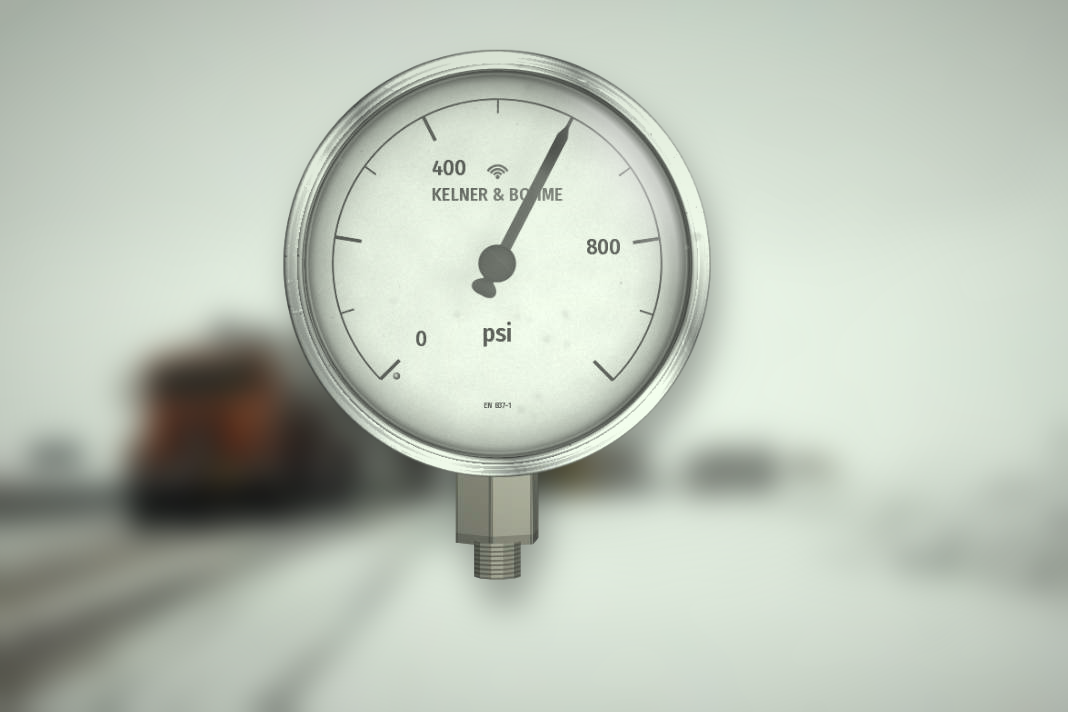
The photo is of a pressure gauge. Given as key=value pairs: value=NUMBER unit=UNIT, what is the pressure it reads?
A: value=600 unit=psi
